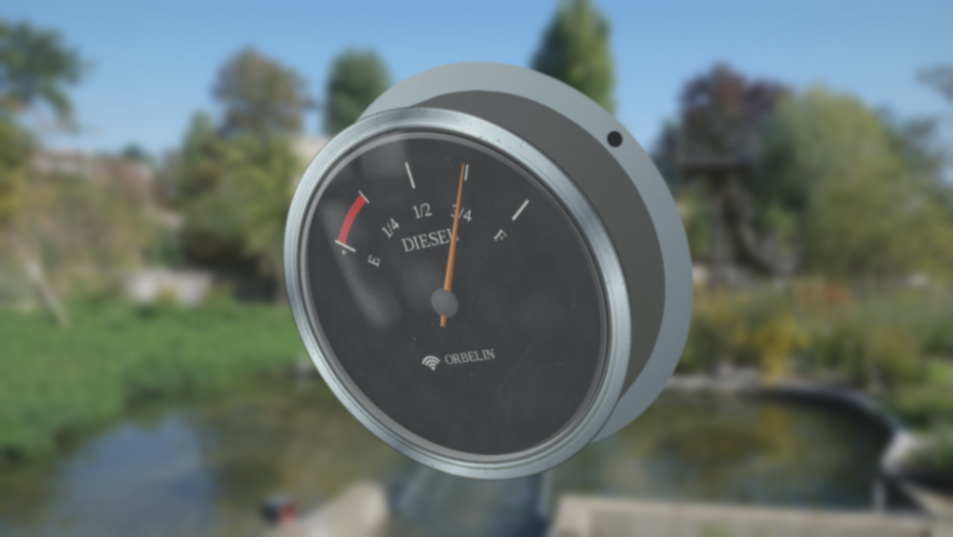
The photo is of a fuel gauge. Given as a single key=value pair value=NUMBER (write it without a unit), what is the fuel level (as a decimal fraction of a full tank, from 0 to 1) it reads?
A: value=0.75
